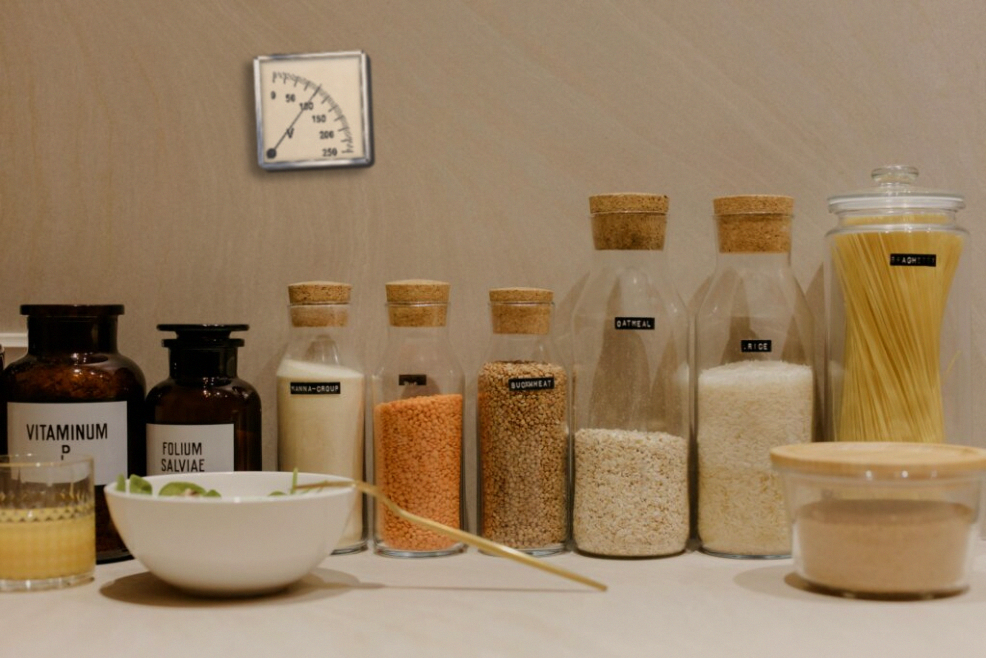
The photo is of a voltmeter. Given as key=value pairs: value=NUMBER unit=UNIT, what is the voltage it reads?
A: value=100 unit=V
